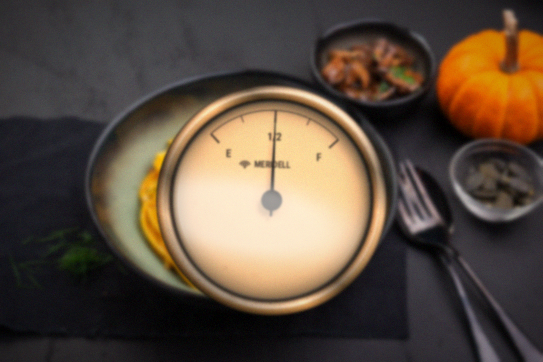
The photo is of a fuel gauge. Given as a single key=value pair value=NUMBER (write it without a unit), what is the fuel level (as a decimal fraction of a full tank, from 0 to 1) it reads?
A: value=0.5
